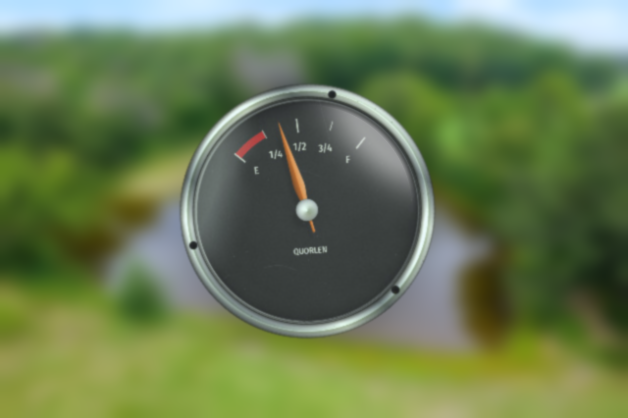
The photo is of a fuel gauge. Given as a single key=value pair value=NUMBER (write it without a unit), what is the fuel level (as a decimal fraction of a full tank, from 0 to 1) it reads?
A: value=0.375
